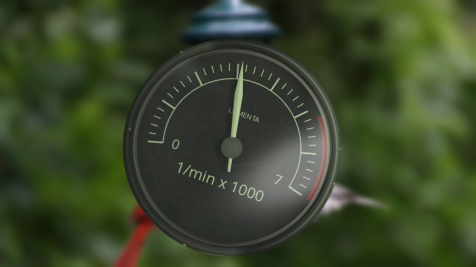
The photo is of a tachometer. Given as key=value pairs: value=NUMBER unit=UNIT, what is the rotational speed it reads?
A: value=3100 unit=rpm
